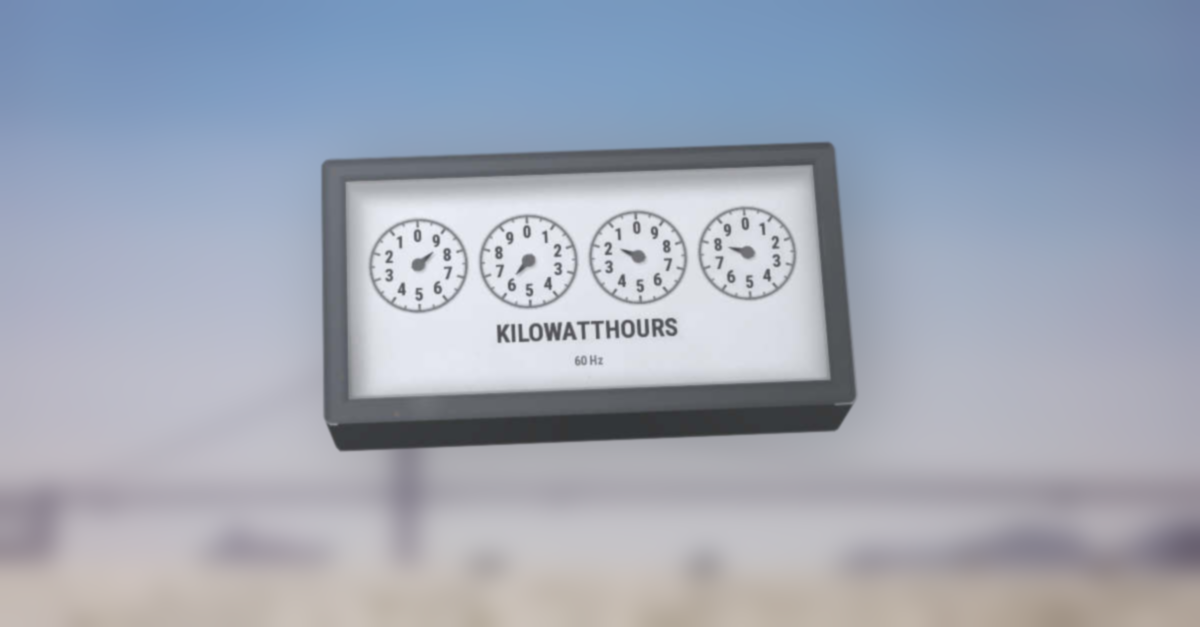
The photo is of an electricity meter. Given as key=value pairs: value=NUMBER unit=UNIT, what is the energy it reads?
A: value=8618 unit=kWh
